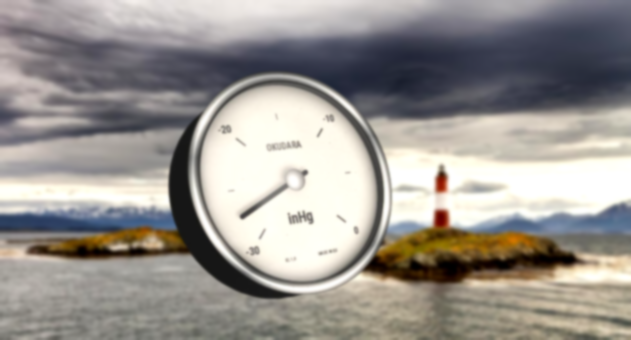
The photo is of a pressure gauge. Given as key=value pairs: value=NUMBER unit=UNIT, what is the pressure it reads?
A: value=-27.5 unit=inHg
